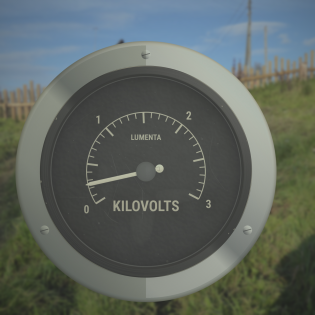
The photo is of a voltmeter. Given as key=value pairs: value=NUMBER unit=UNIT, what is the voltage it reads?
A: value=0.25 unit=kV
